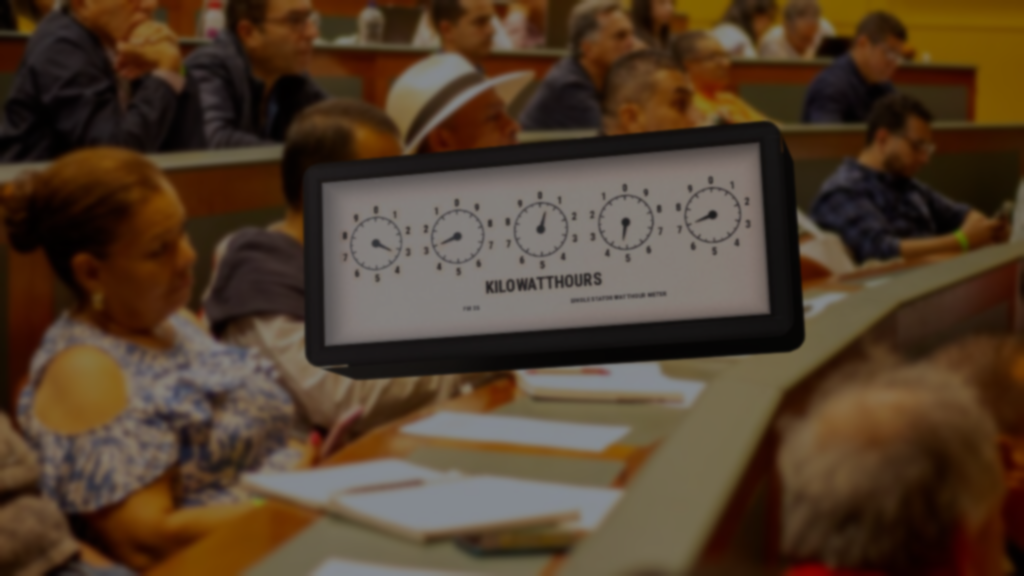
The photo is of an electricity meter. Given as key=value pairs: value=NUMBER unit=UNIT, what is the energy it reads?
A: value=33047 unit=kWh
